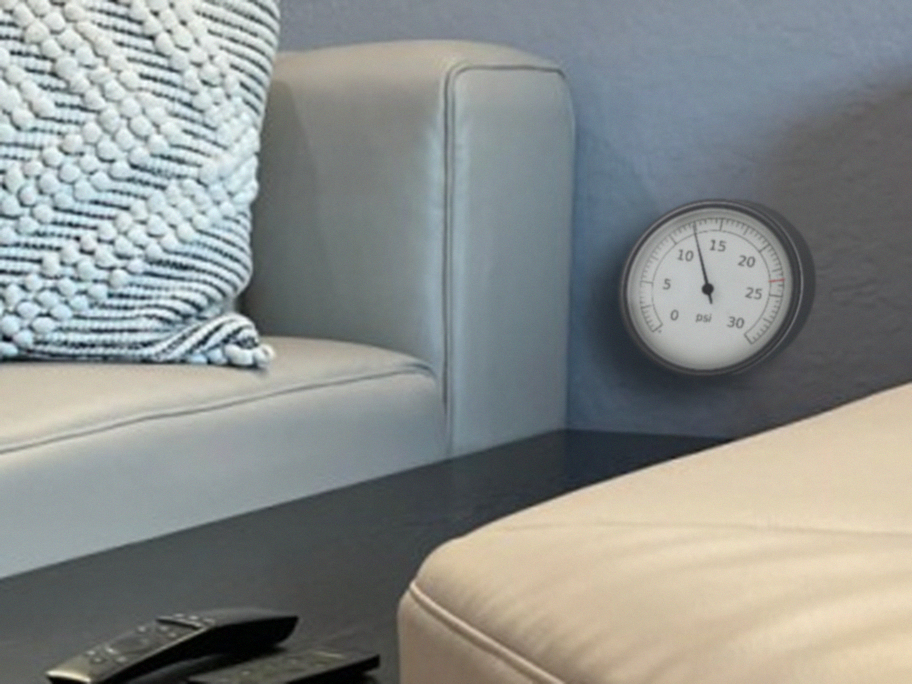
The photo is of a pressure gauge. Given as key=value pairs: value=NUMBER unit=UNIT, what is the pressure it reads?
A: value=12.5 unit=psi
